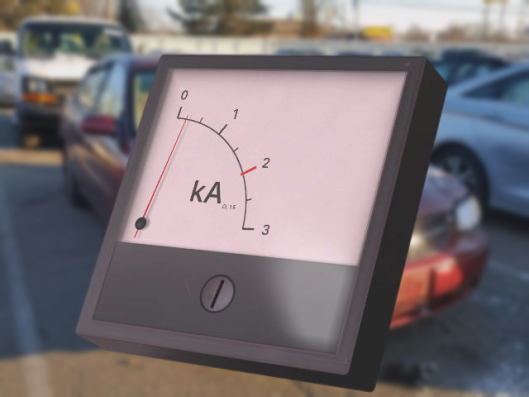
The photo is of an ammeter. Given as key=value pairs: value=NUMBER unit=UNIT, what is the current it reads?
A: value=0.25 unit=kA
